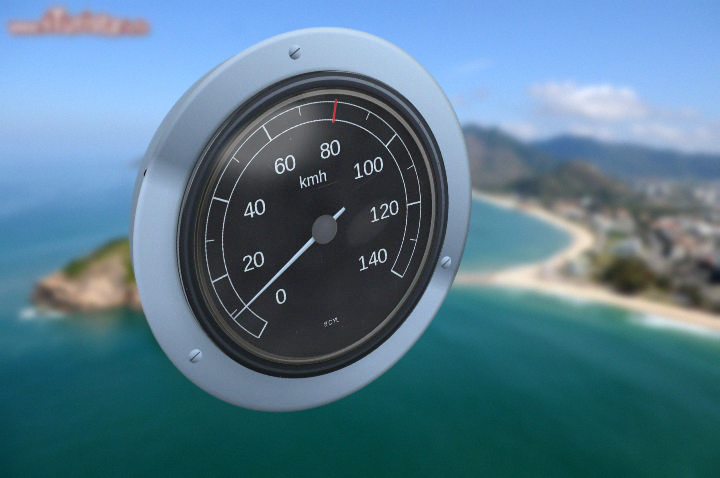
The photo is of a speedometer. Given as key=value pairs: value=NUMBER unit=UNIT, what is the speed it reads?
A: value=10 unit=km/h
